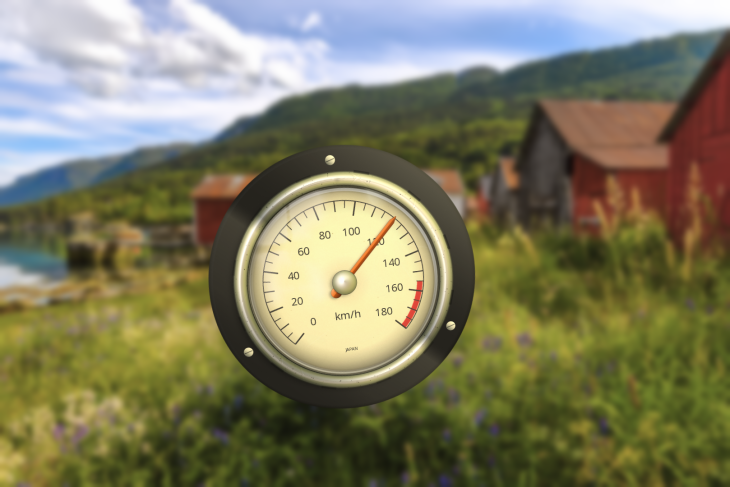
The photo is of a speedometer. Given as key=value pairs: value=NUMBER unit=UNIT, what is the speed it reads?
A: value=120 unit=km/h
